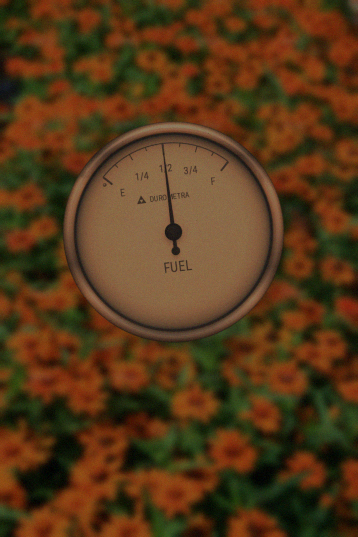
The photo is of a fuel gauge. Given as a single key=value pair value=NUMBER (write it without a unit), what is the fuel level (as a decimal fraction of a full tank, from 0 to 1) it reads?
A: value=0.5
